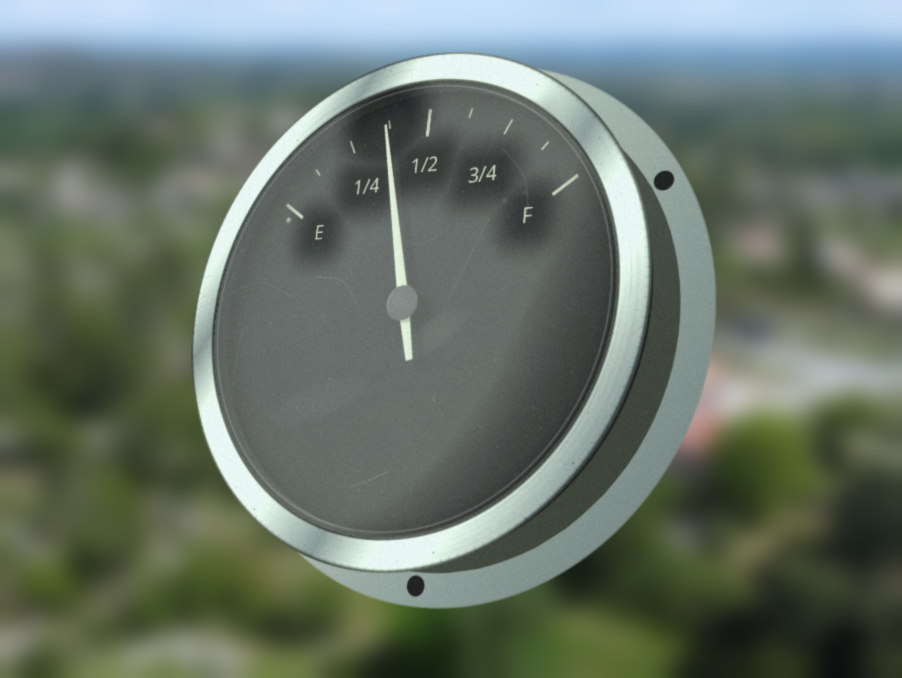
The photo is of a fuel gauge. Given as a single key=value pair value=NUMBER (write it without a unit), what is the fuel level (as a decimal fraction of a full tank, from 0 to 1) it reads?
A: value=0.375
